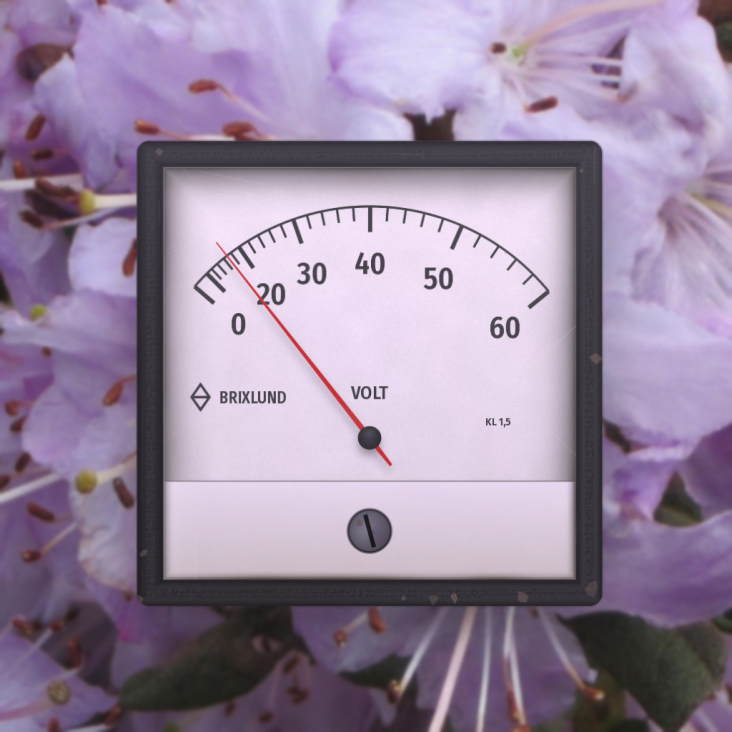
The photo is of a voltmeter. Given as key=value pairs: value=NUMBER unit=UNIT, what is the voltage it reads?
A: value=17 unit=V
